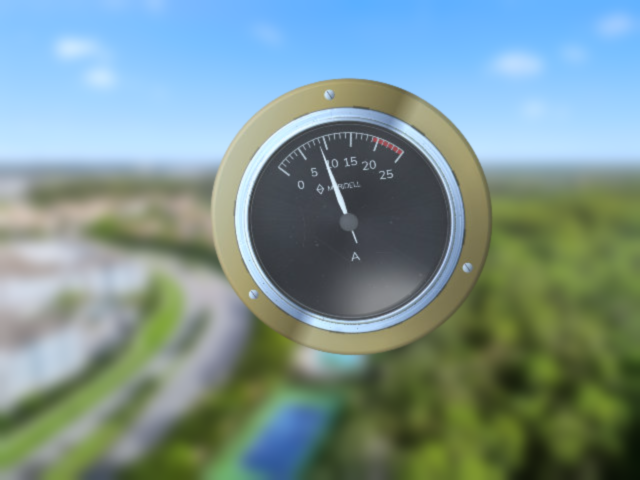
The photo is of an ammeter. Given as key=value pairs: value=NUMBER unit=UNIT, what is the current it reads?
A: value=9 unit=A
